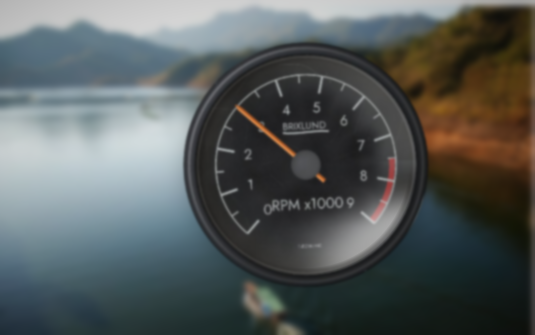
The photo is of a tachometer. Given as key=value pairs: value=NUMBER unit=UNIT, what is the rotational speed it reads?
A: value=3000 unit=rpm
